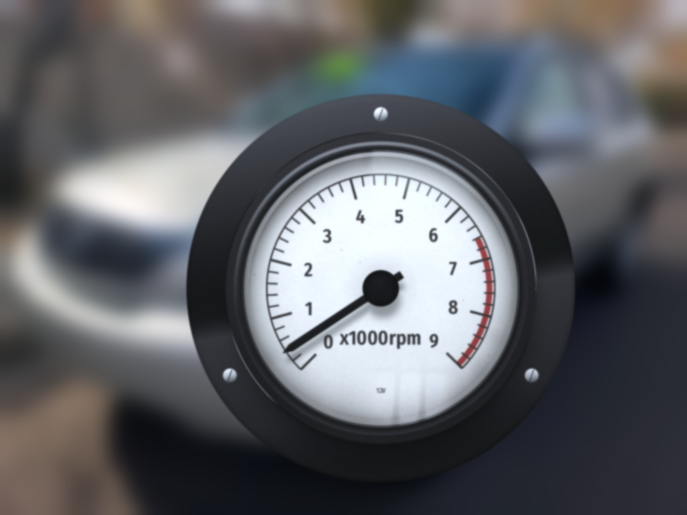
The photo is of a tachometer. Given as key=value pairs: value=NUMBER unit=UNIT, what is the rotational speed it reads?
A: value=400 unit=rpm
